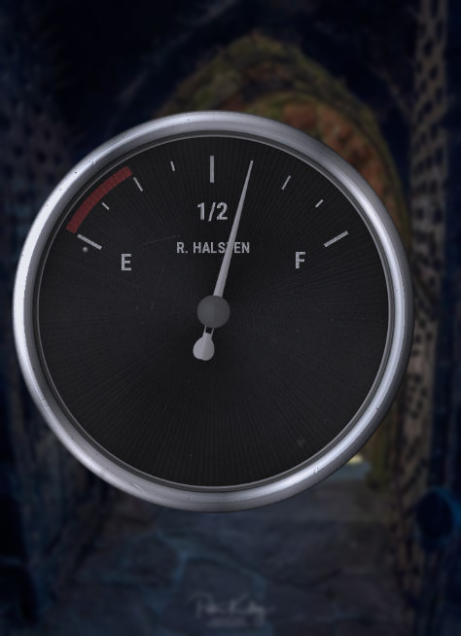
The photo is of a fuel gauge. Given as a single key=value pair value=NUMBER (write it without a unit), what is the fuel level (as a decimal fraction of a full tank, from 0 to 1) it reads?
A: value=0.625
